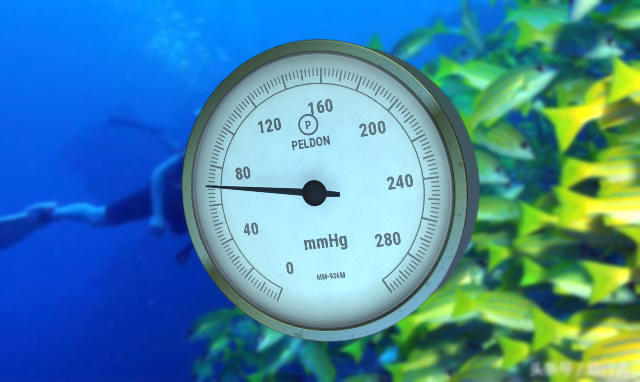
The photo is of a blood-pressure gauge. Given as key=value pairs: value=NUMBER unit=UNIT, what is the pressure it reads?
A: value=70 unit=mmHg
